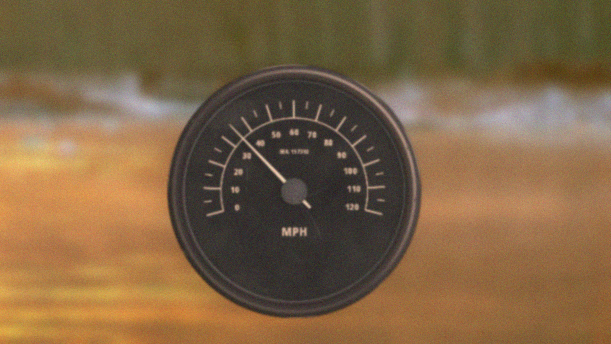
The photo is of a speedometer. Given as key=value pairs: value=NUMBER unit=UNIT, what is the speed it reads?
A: value=35 unit=mph
